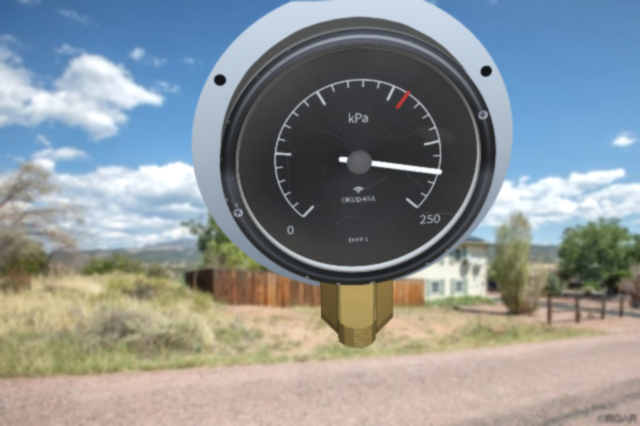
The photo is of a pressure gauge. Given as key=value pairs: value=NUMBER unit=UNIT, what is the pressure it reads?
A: value=220 unit=kPa
